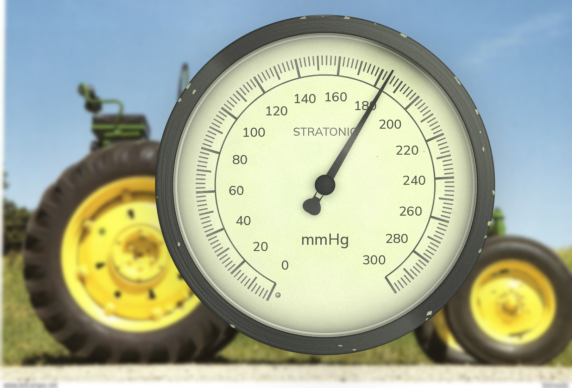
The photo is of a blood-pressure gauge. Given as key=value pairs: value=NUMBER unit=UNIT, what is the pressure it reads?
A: value=184 unit=mmHg
